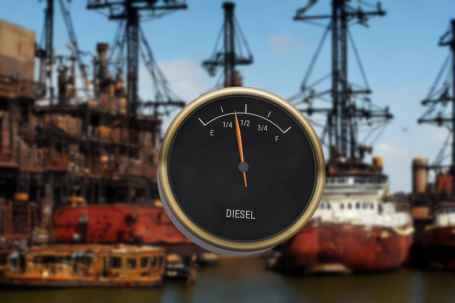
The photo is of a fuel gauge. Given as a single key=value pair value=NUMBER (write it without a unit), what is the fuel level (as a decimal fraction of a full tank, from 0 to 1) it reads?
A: value=0.375
